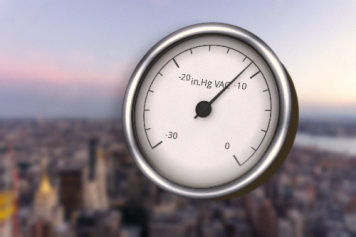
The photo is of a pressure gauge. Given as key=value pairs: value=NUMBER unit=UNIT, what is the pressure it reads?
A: value=-11 unit=inHg
